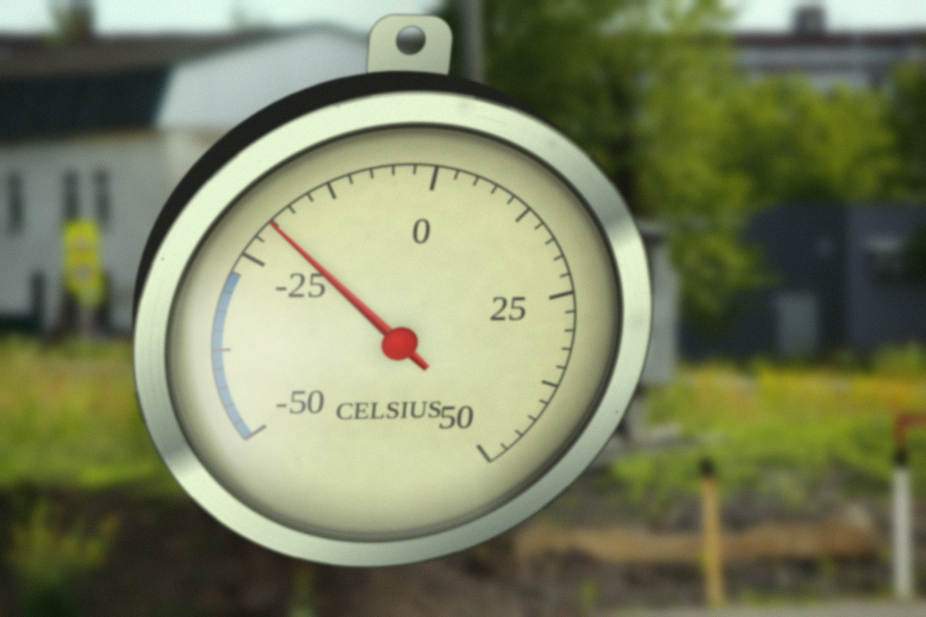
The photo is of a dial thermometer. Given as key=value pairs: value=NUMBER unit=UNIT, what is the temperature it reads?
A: value=-20 unit=°C
